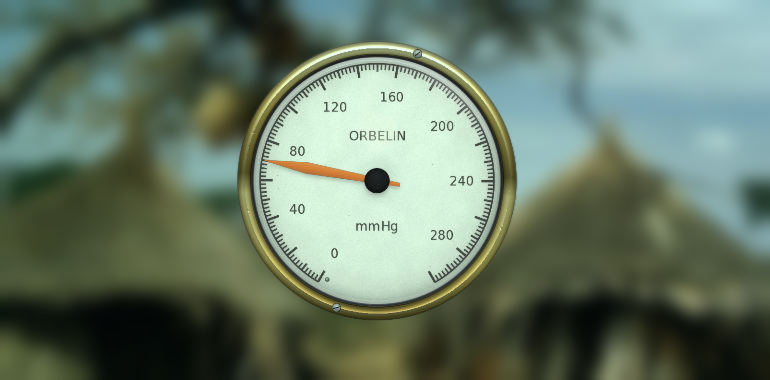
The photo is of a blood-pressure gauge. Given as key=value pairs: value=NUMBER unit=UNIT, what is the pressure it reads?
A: value=70 unit=mmHg
